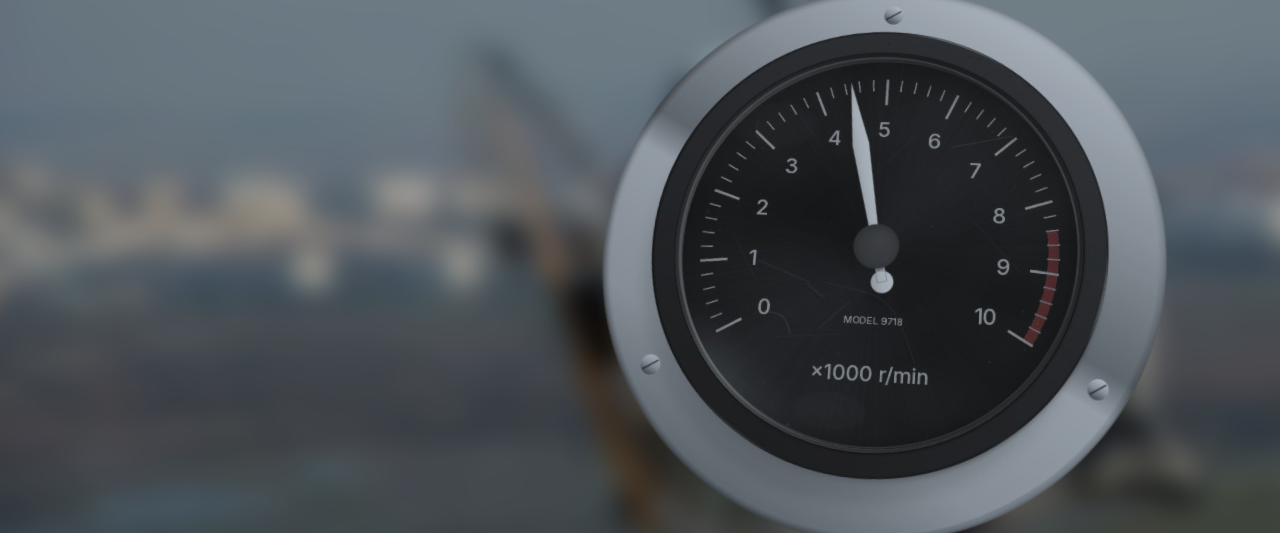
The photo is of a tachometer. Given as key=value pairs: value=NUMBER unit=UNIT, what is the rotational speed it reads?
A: value=4500 unit=rpm
